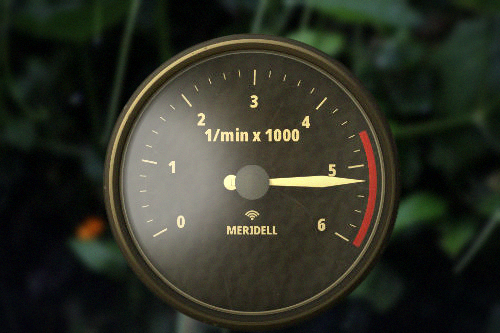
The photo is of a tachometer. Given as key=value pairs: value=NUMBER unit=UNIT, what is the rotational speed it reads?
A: value=5200 unit=rpm
